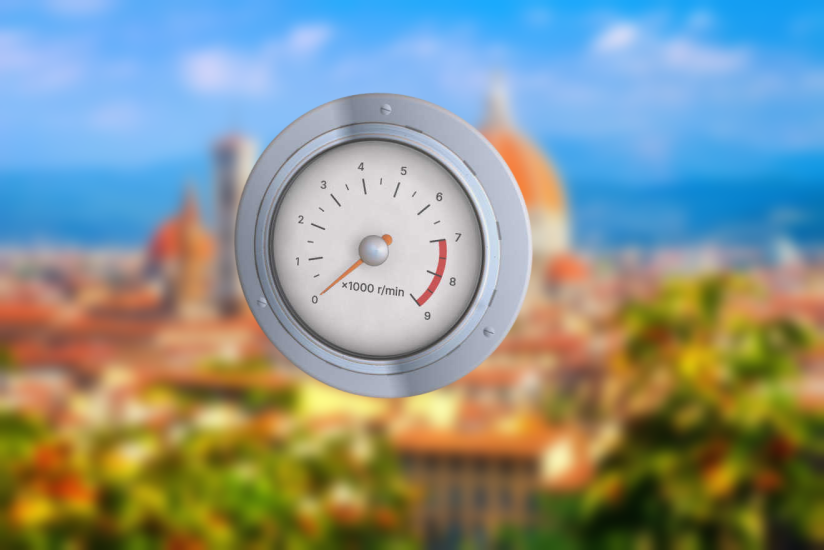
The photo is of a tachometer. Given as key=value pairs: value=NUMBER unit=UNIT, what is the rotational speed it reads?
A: value=0 unit=rpm
